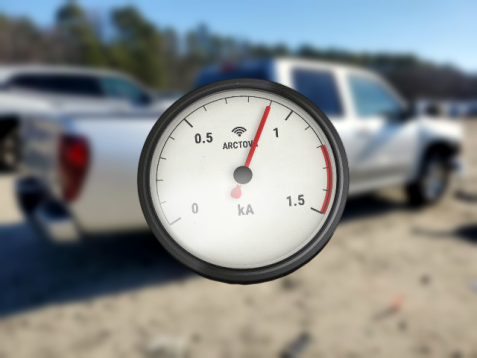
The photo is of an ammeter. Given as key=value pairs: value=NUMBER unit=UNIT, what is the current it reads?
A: value=0.9 unit=kA
